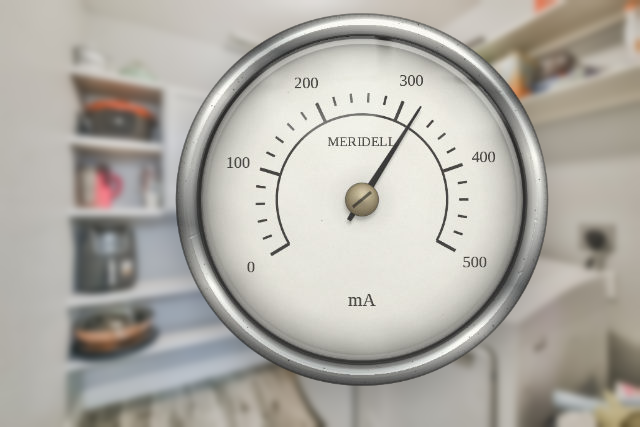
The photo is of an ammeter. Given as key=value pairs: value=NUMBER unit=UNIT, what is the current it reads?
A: value=320 unit=mA
